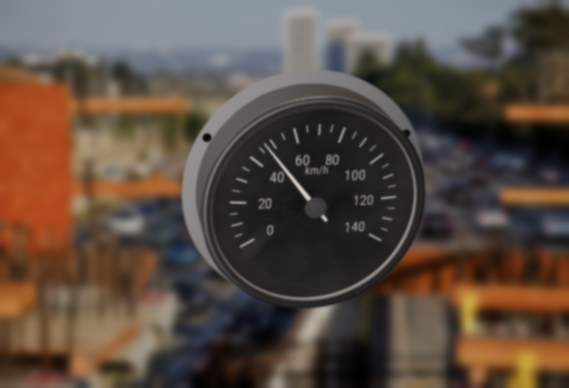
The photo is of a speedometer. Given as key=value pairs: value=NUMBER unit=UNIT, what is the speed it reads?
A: value=47.5 unit=km/h
